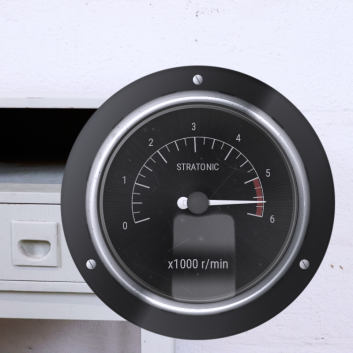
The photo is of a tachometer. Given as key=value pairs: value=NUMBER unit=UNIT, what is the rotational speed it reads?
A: value=5625 unit=rpm
